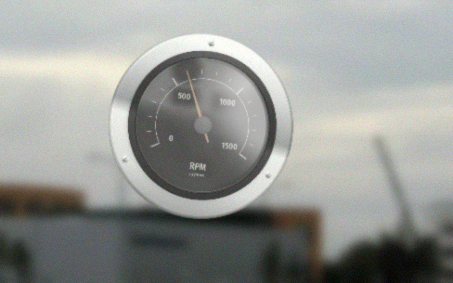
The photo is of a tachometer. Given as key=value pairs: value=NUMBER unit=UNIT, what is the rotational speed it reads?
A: value=600 unit=rpm
